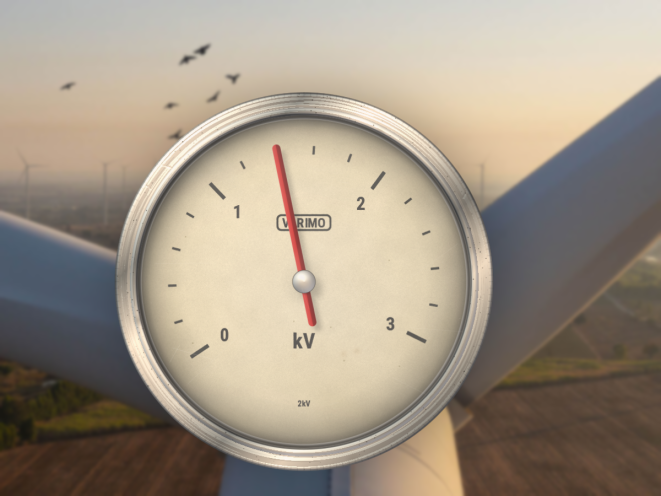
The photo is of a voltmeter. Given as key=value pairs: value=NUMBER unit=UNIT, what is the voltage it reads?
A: value=1.4 unit=kV
